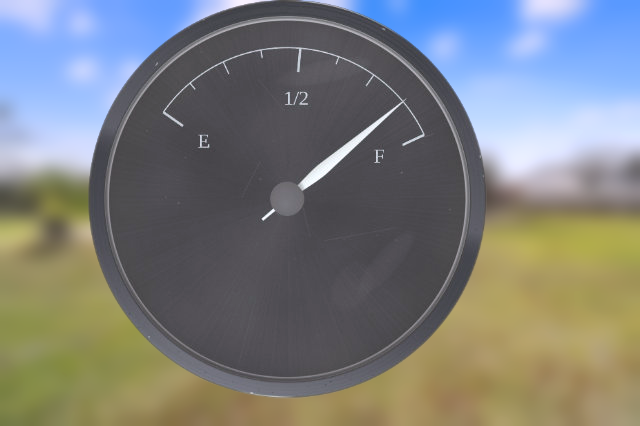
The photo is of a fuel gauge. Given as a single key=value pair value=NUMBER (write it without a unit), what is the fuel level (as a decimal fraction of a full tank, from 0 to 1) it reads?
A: value=0.875
